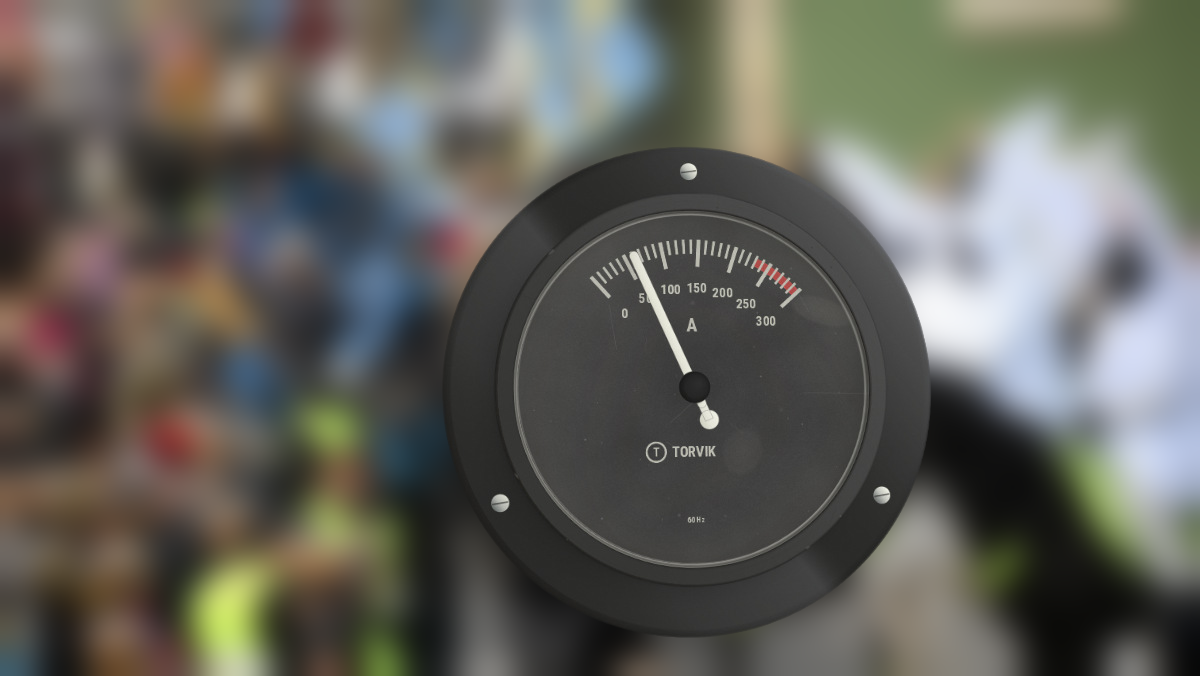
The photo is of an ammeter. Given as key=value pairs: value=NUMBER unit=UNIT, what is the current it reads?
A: value=60 unit=A
